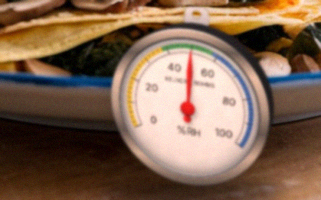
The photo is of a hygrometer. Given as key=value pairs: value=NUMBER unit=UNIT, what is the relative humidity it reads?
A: value=50 unit=%
